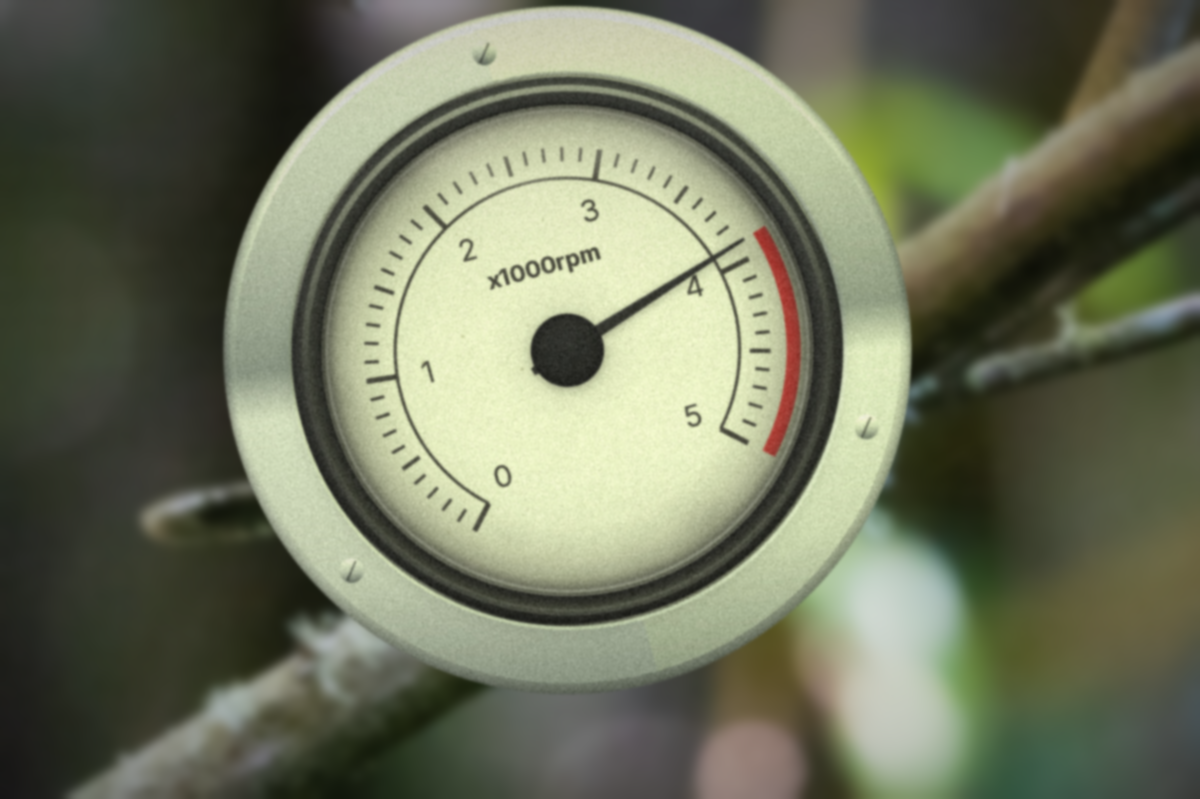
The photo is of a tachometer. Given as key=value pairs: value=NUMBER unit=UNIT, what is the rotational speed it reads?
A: value=3900 unit=rpm
